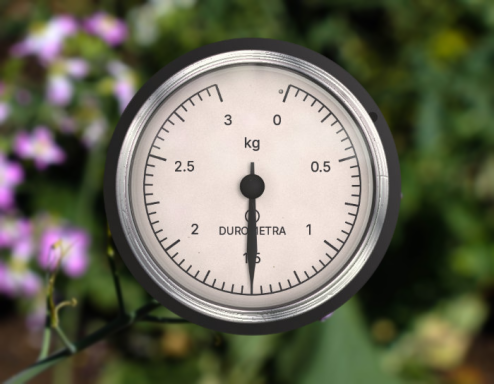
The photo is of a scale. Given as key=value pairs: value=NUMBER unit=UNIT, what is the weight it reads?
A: value=1.5 unit=kg
